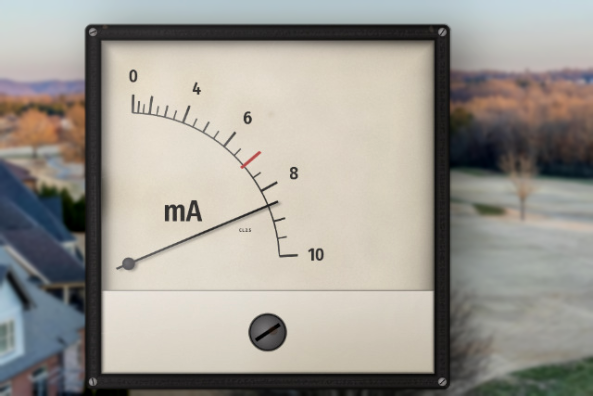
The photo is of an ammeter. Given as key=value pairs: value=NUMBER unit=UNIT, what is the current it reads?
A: value=8.5 unit=mA
